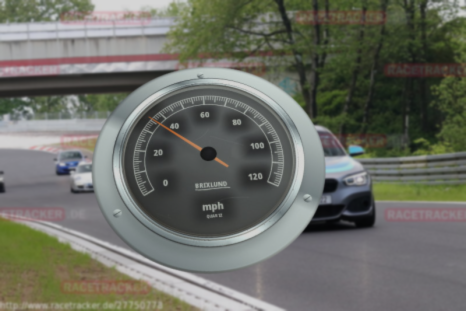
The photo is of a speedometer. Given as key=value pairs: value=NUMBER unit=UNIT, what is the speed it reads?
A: value=35 unit=mph
